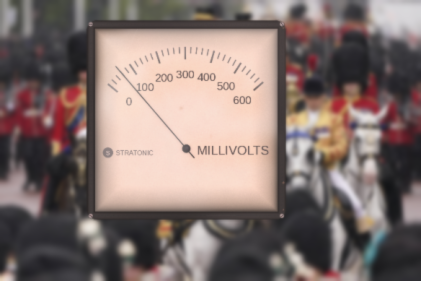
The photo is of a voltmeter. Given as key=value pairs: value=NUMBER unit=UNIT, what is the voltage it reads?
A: value=60 unit=mV
